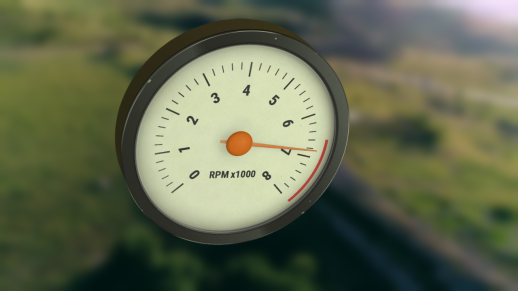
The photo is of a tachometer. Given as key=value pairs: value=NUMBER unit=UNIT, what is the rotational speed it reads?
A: value=6800 unit=rpm
